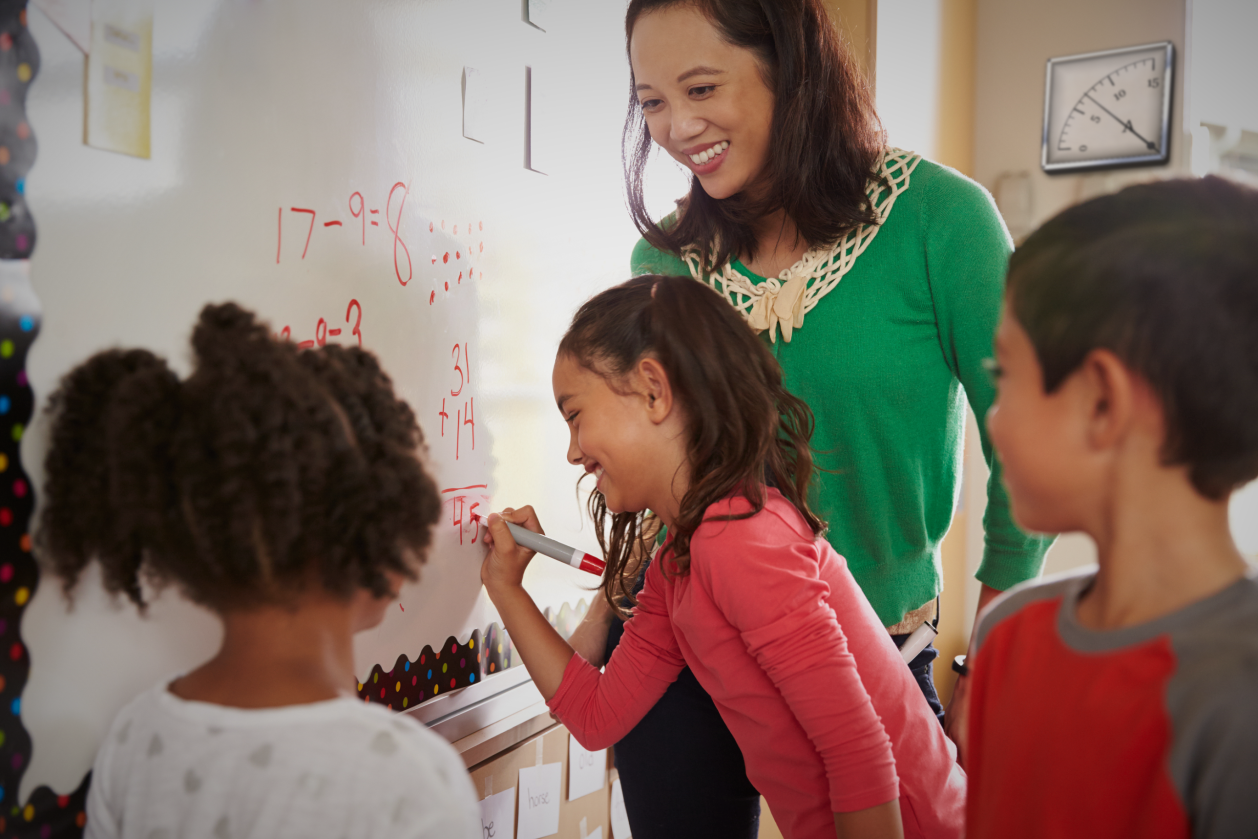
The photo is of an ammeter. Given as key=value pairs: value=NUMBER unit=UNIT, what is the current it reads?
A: value=7 unit=A
